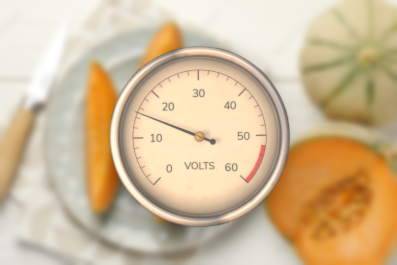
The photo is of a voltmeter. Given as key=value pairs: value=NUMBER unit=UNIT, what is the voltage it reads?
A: value=15 unit=V
